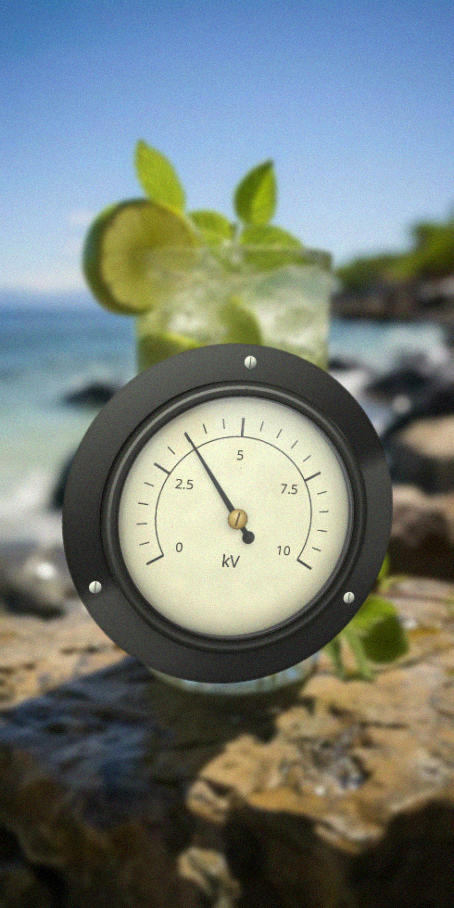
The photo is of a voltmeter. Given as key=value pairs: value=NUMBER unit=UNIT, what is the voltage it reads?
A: value=3.5 unit=kV
